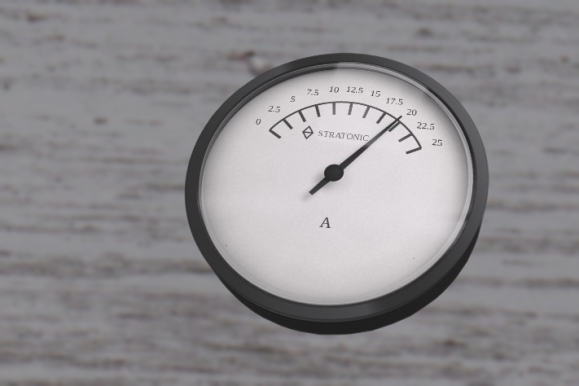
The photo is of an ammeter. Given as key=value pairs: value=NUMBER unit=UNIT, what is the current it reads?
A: value=20 unit=A
